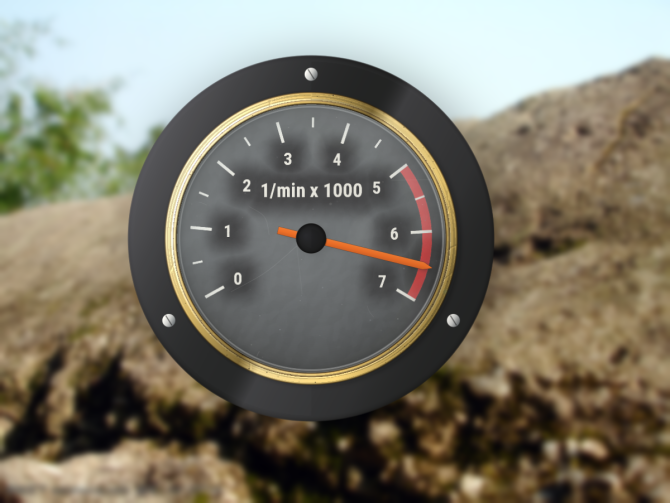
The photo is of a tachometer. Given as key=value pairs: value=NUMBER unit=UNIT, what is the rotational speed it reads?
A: value=6500 unit=rpm
